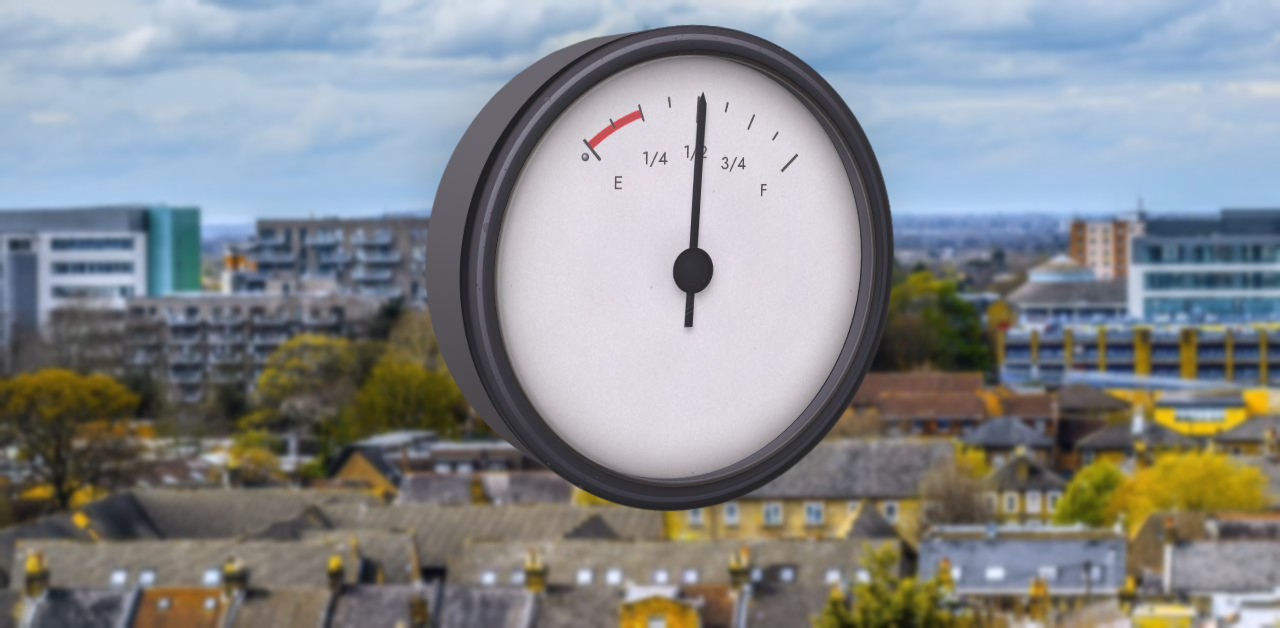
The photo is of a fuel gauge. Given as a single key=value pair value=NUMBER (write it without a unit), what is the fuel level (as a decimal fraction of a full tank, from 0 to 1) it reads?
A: value=0.5
